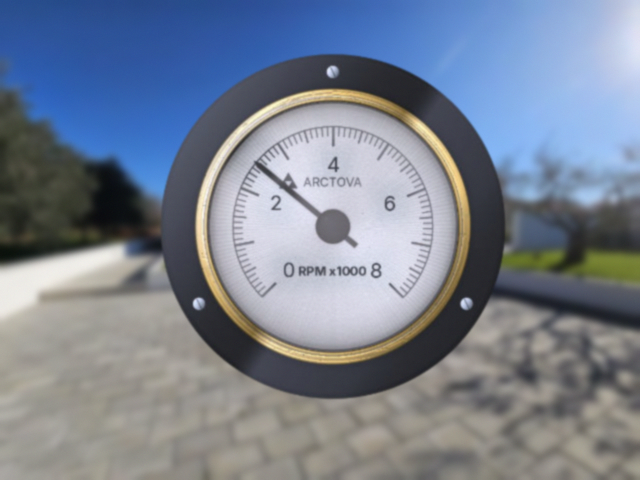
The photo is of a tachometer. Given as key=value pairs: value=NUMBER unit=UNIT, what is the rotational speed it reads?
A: value=2500 unit=rpm
